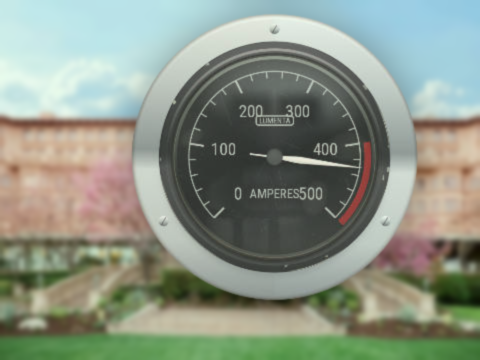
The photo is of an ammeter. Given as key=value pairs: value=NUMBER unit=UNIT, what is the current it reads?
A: value=430 unit=A
